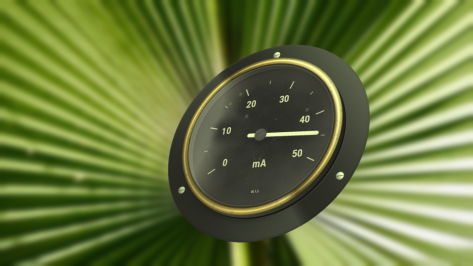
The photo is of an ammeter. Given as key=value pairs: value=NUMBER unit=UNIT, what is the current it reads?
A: value=45 unit=mA
